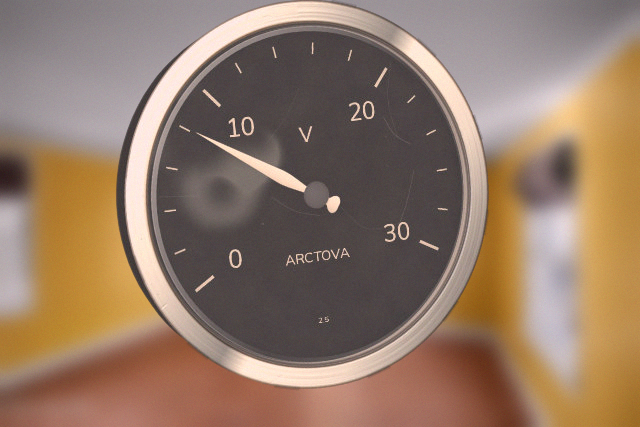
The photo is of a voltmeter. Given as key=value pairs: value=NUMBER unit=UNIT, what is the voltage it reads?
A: value=8 unit=V
